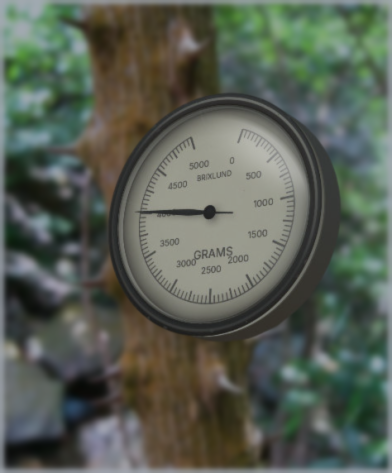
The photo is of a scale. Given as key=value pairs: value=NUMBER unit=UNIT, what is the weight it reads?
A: value=4000 unit=g
